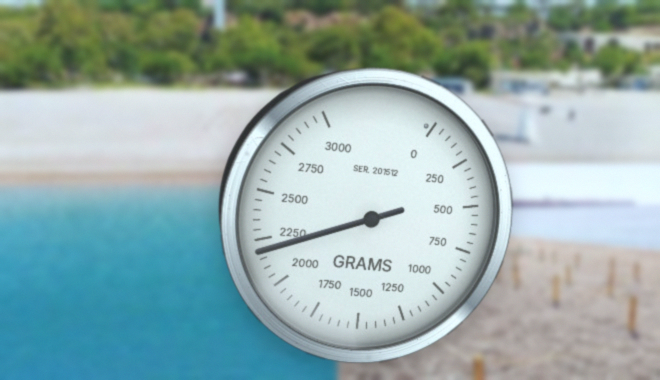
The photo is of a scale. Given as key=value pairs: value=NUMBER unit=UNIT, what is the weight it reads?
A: value=2200 unit=g
